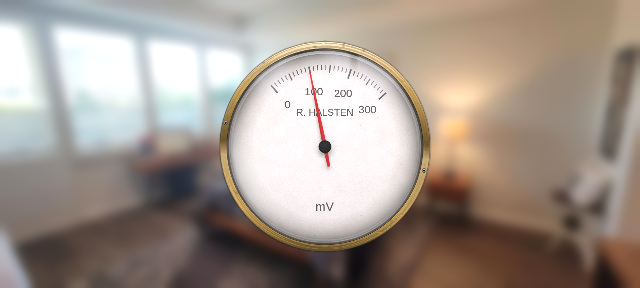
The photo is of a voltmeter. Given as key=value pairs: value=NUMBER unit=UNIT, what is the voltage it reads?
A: value=100 unit=mV
